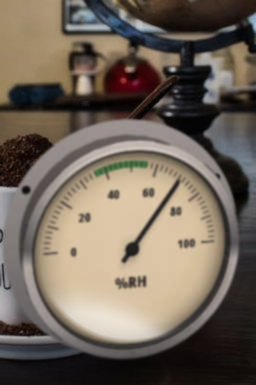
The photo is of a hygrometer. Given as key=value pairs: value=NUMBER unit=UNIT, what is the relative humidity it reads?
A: value=70 unit=%
